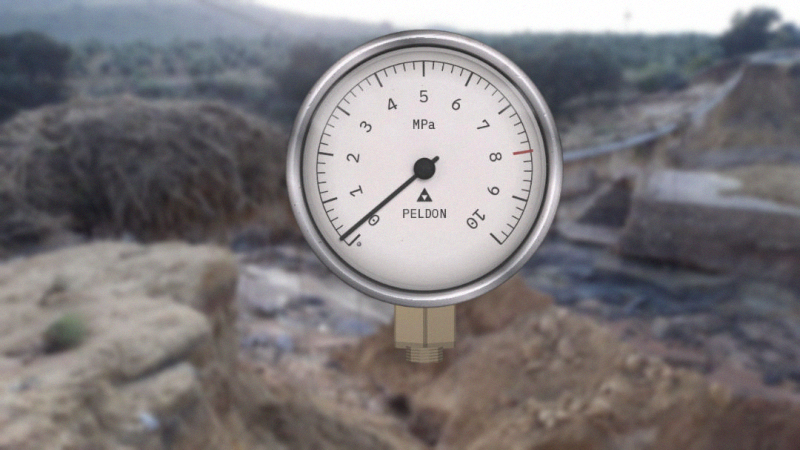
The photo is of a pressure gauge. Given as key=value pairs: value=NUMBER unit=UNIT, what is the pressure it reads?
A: value=0.2 unit=MPa
